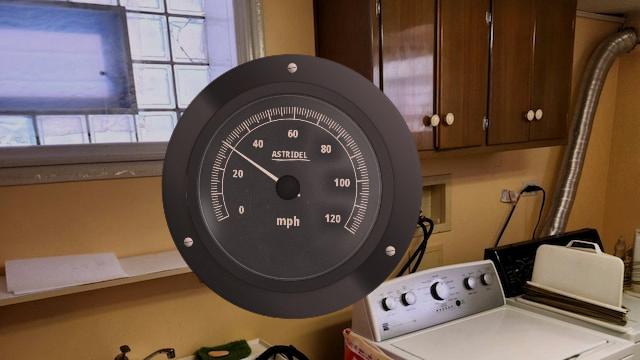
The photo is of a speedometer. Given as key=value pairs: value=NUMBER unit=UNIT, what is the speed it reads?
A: value=30 unit=mph
